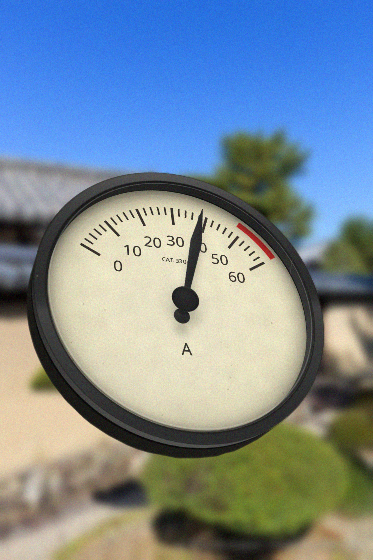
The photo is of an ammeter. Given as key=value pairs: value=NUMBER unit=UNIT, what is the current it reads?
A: value=38 unit=A
